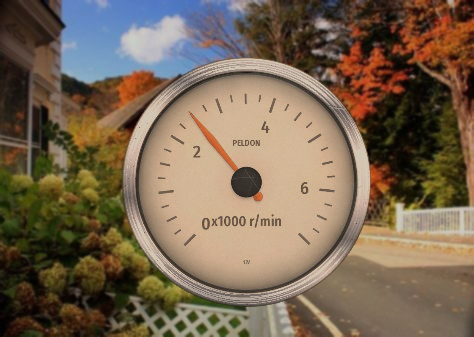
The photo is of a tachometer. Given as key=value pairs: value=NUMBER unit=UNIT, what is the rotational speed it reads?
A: value=2500 unit=rpm
